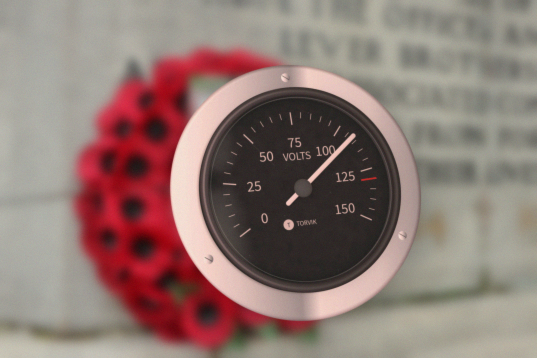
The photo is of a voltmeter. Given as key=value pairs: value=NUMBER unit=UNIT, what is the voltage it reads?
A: value=107.5 unit=V
